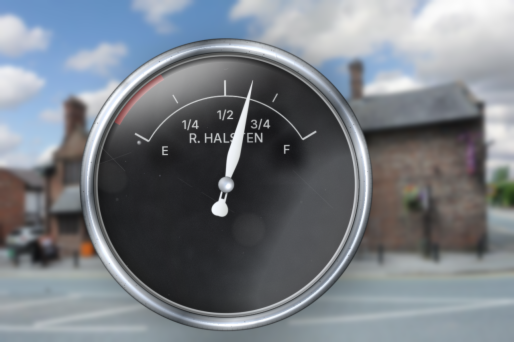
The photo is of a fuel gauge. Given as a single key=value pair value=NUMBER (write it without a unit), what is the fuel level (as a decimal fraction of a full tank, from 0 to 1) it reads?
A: value=0.625
